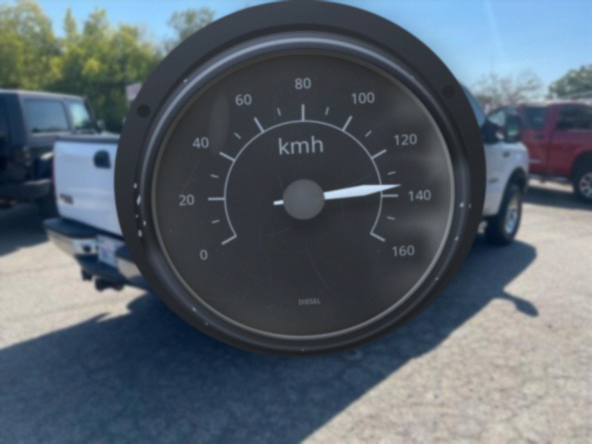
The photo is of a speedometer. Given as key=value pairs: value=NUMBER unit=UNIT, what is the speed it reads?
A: value=135 unit=km/h
